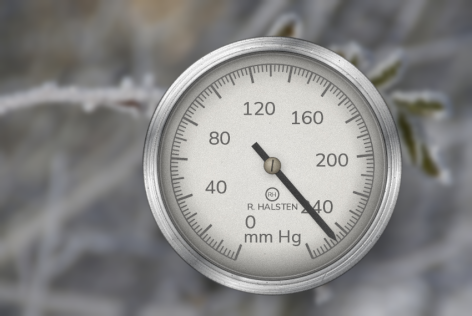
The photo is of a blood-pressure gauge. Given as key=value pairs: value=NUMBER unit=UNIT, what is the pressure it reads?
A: value=246 unit=mmHg
